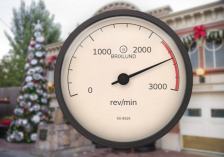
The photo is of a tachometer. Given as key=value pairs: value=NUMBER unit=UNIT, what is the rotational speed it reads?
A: value=2500 unit=rpm
